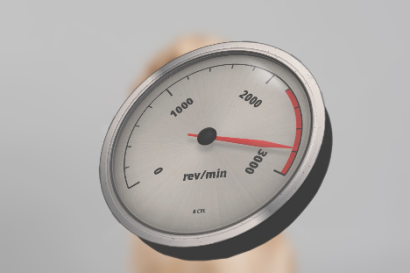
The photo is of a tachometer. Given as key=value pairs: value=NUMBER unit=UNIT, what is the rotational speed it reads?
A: value=2800 unit=rpm
